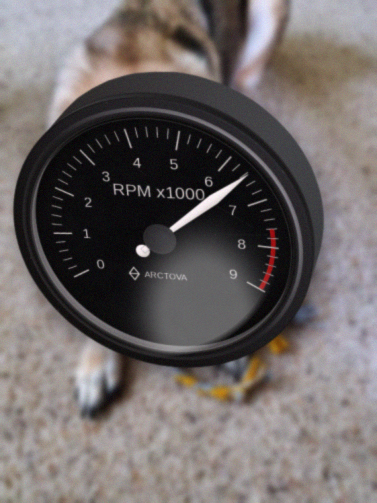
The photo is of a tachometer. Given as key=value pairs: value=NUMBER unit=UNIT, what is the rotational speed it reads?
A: value=6400 unit=rpm
